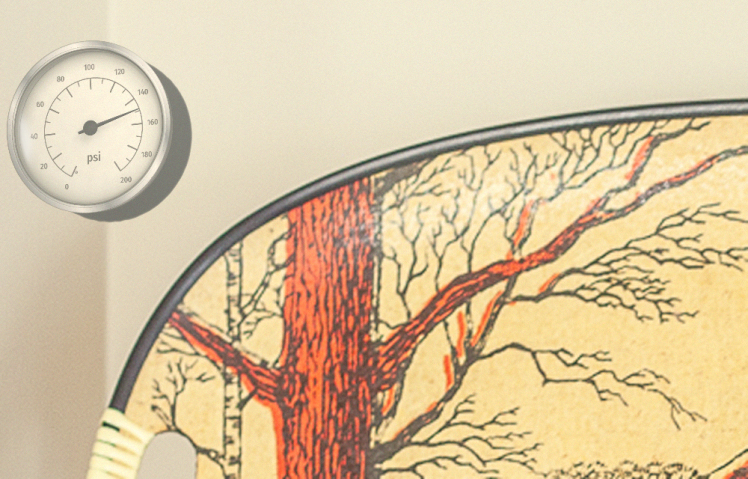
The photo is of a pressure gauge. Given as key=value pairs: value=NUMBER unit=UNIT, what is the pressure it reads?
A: value=150 unit=psi
